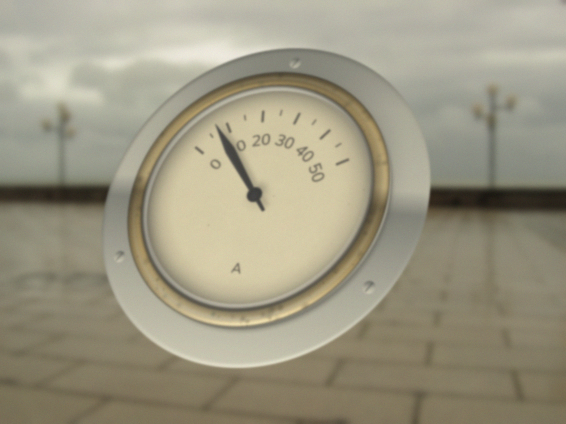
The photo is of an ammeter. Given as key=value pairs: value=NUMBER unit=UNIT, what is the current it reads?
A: value=7.5 unit=A
